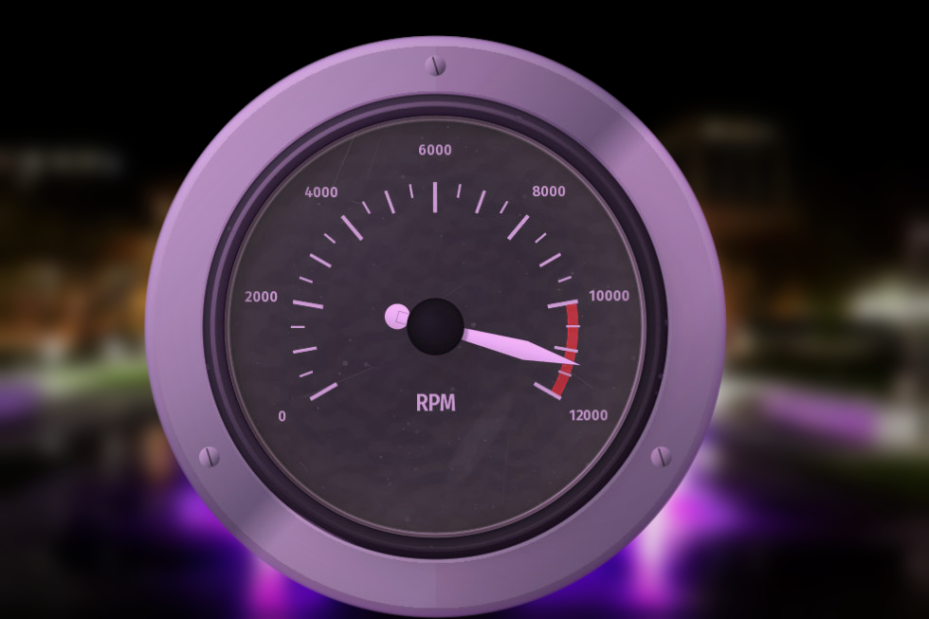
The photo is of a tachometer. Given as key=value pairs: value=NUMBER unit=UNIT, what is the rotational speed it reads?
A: value=11250 unit=rpm
